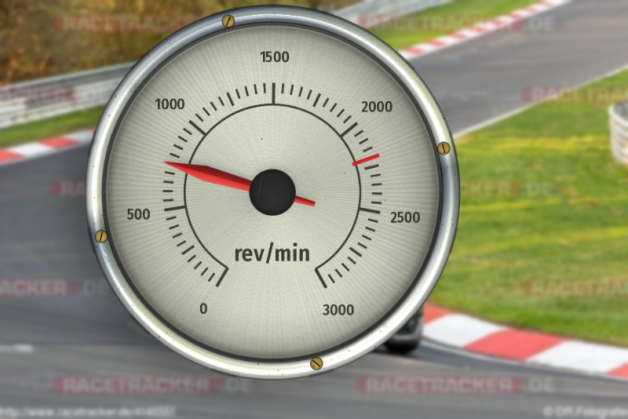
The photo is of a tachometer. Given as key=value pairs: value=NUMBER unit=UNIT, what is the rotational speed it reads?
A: value=750 unit=rpm
